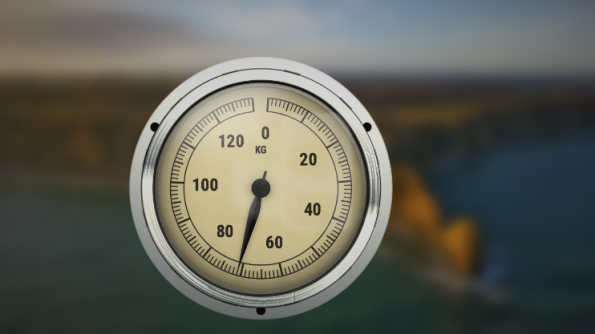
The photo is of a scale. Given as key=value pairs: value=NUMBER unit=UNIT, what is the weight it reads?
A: value=71 unit=kg
